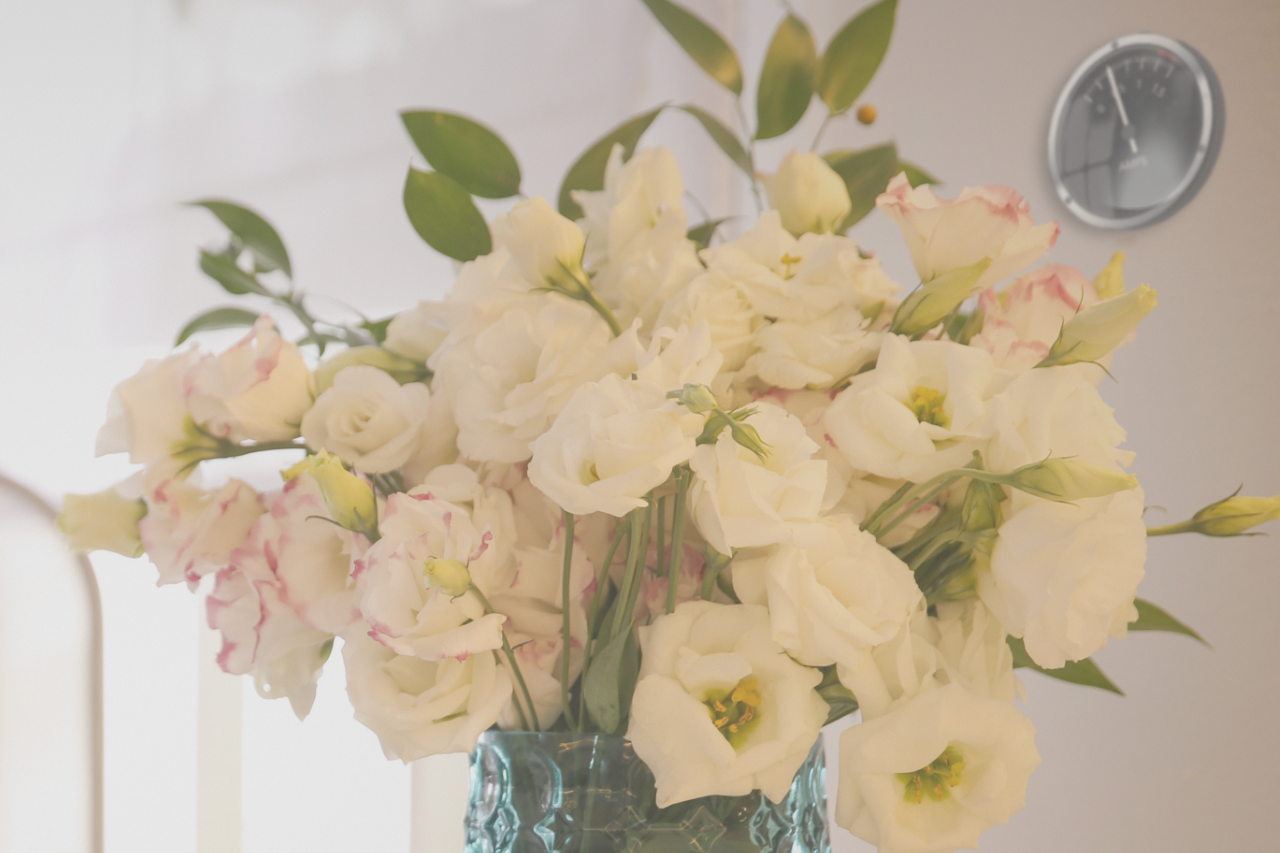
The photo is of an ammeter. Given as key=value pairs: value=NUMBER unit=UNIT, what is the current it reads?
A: value=0.5 unit=A
